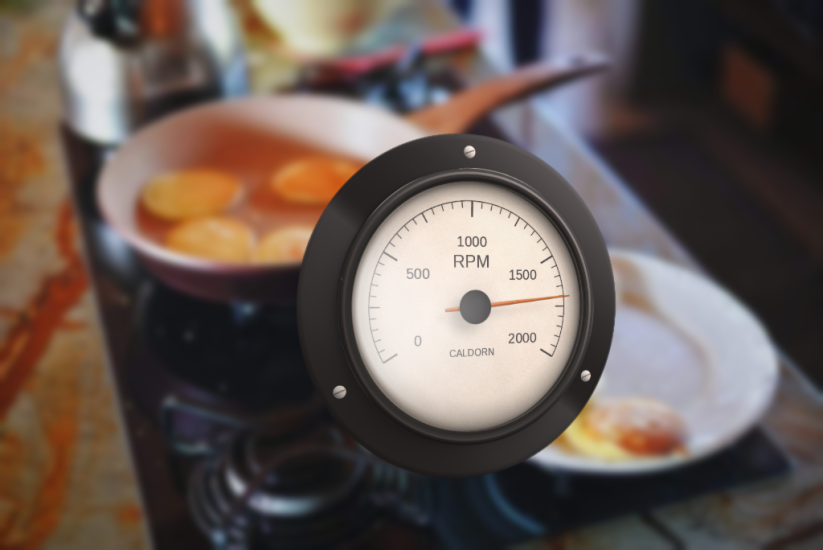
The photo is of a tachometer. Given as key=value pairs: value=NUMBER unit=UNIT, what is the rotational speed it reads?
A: value=1700 unit=rpm
